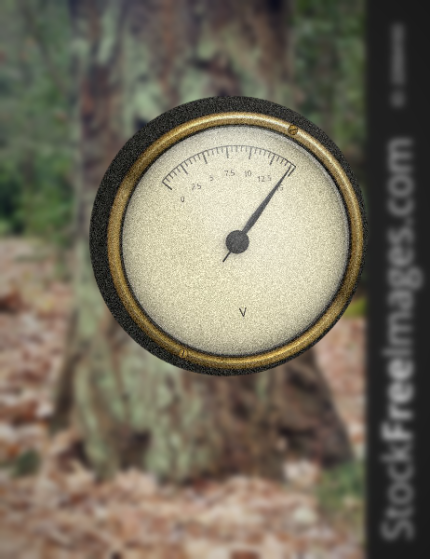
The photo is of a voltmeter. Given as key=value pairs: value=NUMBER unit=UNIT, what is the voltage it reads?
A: value=14.5 unit=V
